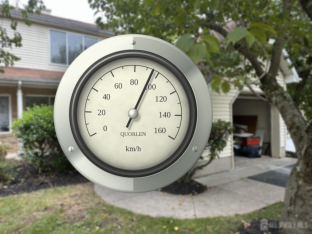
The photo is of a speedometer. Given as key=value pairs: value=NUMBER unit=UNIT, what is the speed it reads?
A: value=95 unit=km/h
